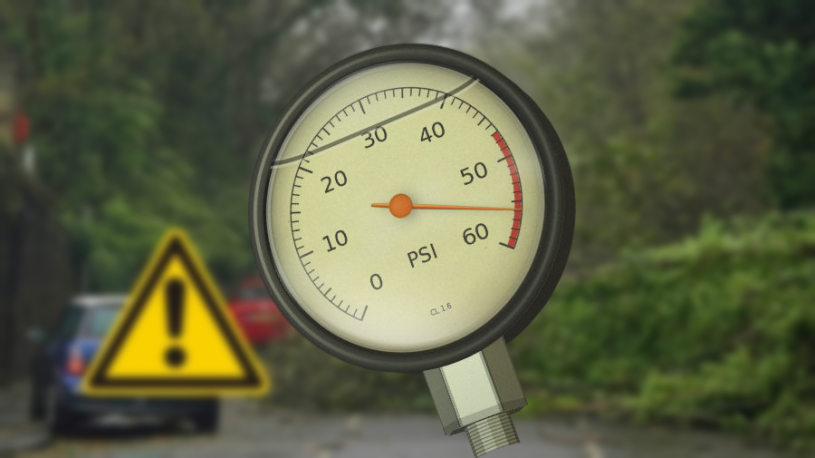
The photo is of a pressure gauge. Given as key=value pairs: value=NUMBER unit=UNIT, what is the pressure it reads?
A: value=56 unit=psi
